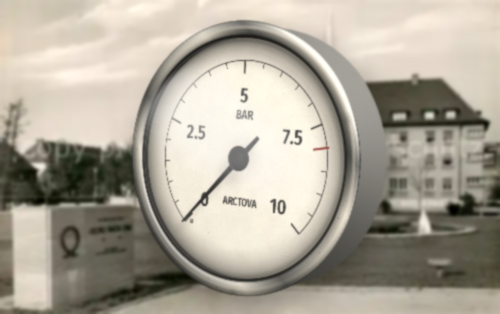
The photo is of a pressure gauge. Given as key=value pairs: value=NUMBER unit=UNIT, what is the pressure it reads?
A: value=0 unit=bar
